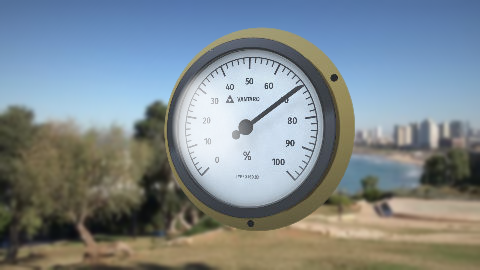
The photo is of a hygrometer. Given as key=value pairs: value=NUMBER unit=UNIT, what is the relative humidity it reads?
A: value=70 unit=%
